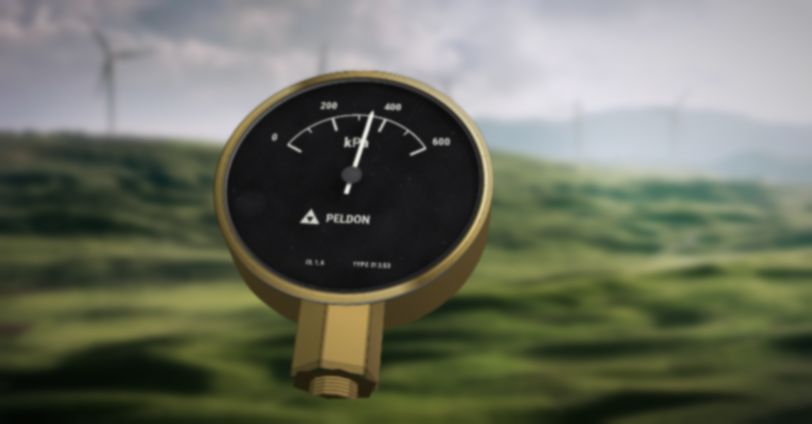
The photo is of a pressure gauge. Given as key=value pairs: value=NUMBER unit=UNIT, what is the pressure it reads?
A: value=350 unit=kPa
